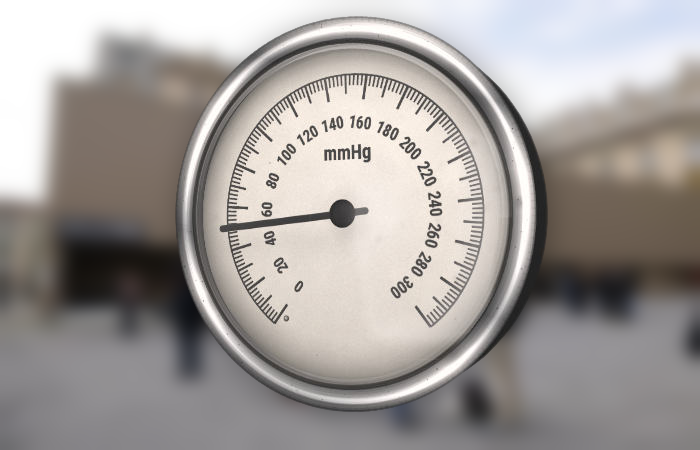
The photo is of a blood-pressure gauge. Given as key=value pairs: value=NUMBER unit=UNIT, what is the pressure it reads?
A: value=50 unit=mmHg
